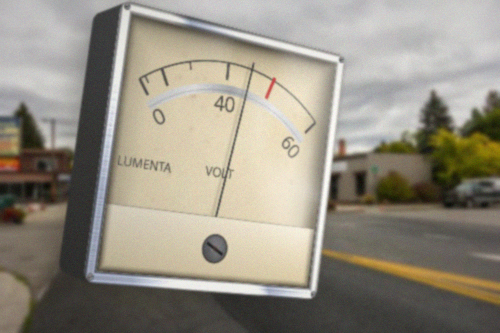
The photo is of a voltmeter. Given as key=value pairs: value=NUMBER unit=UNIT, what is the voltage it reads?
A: value=45 unit=V
